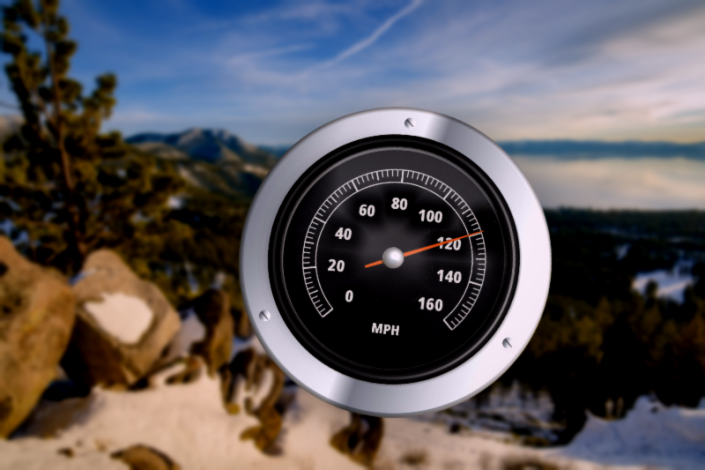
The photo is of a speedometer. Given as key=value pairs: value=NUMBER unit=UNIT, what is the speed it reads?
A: value=120 unit=mph
